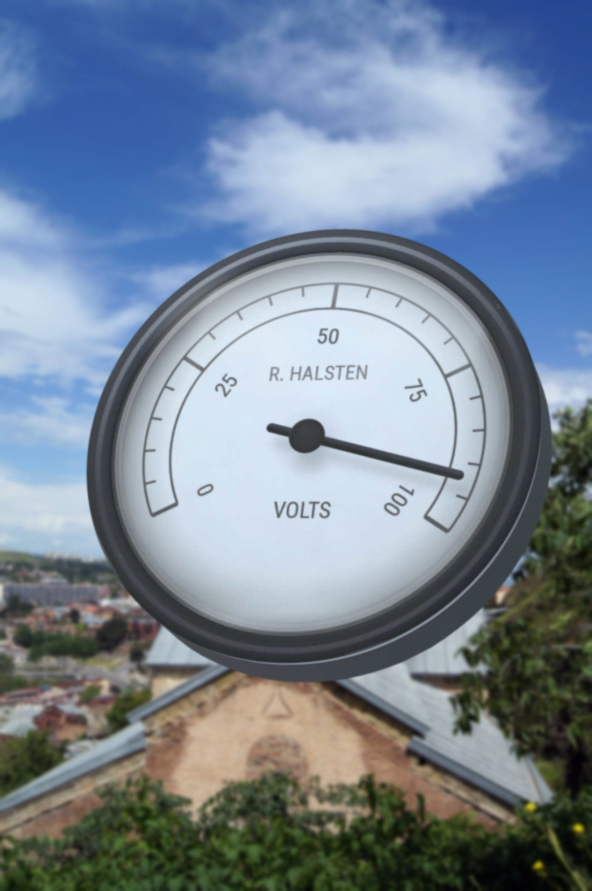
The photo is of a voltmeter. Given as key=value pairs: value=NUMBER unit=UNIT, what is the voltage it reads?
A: value=92.5 unit=V
